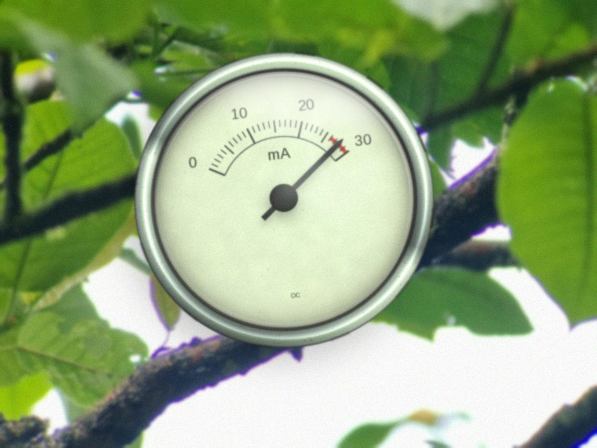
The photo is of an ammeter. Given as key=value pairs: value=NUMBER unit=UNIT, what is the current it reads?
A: value=28 unit=mA
